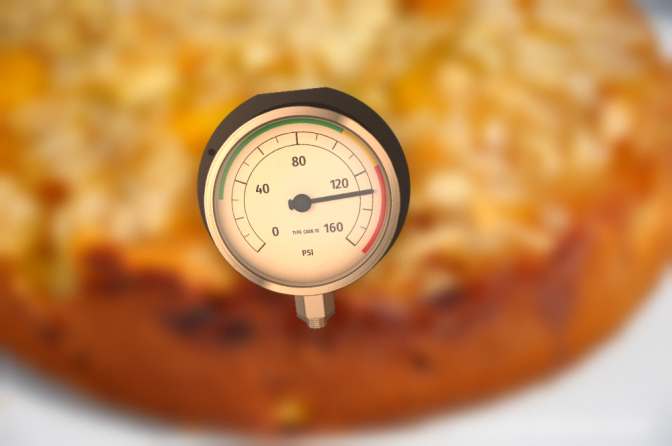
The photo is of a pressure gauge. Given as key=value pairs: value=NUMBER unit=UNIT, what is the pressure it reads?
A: value=130 unit=psi
